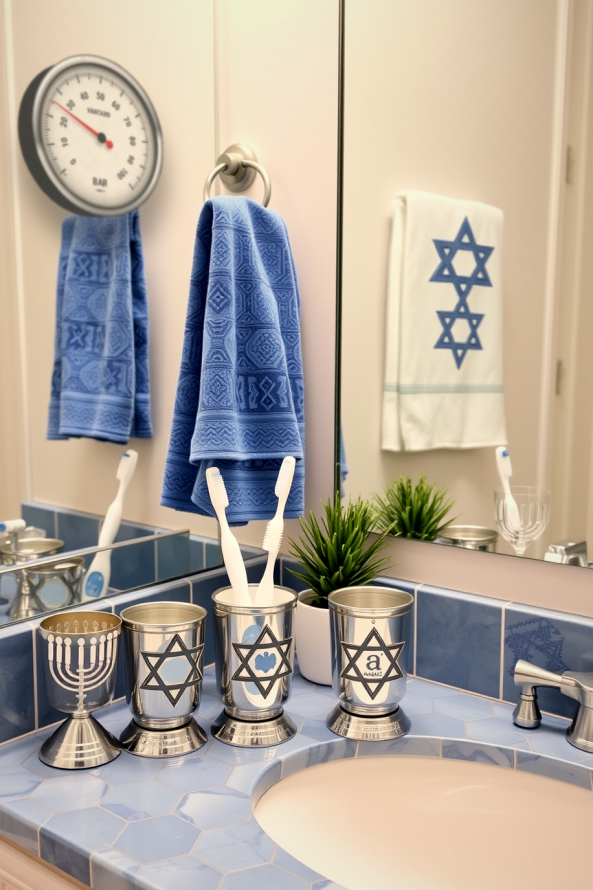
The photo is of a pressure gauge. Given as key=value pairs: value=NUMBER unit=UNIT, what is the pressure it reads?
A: value=25 unit=bar
